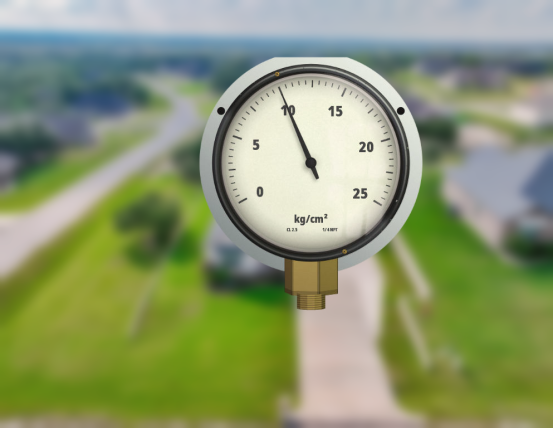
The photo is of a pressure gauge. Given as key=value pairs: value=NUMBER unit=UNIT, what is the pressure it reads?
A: value=10 unit=kg/cm²
